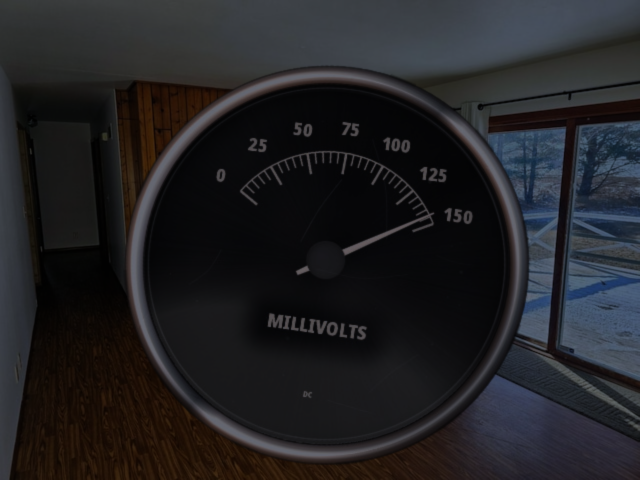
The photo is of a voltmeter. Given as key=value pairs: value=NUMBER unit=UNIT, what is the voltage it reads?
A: value=145 unit=mV
